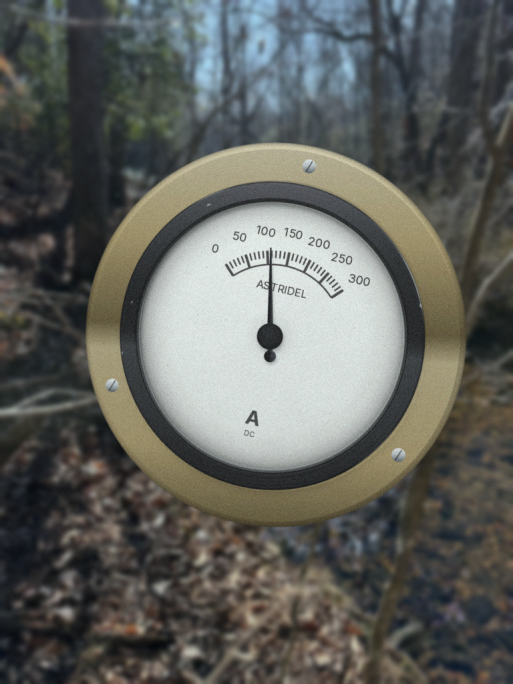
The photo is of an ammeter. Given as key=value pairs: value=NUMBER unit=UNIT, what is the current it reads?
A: value=110 unit=A
